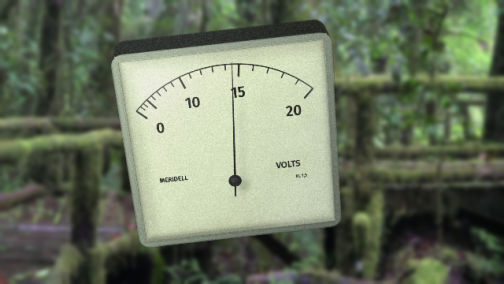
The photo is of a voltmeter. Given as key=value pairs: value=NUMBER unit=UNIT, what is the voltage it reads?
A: value=14.5 unit=V
